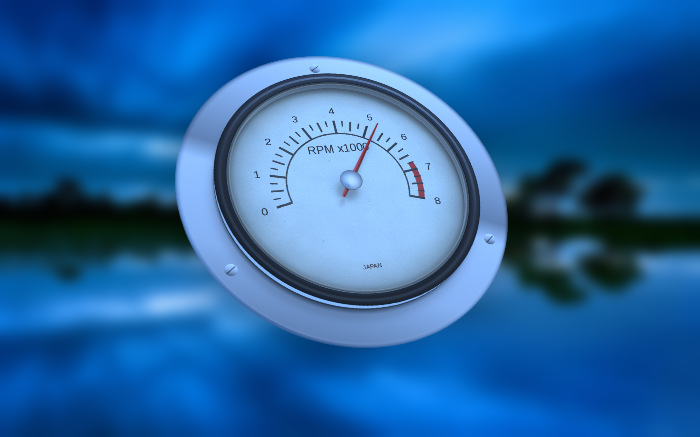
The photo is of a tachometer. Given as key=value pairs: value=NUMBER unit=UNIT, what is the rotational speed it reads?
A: value=5250 unit=rpm
